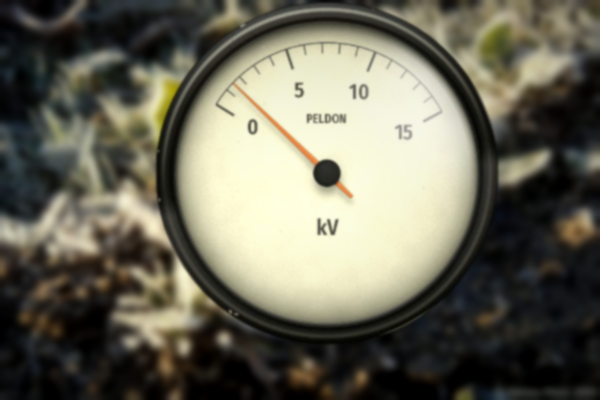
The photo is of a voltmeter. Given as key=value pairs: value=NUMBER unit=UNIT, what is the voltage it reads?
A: value=1.5 unit=kV
